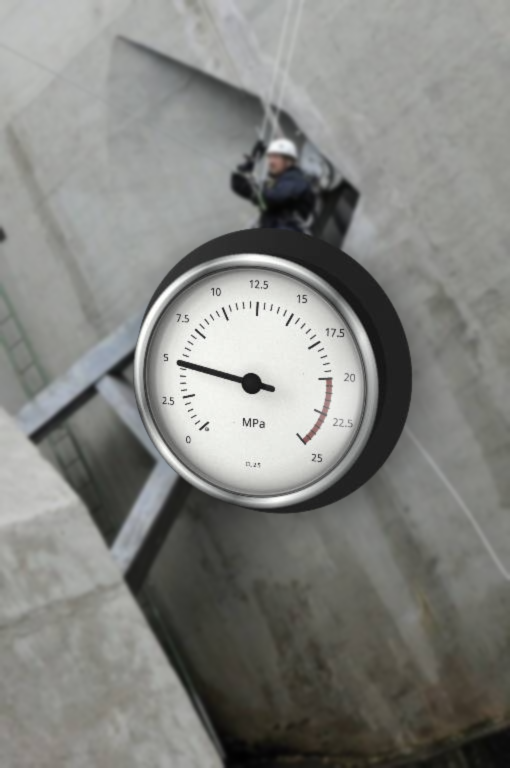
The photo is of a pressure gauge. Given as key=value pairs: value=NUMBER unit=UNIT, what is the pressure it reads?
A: value=5 unit=MPa
